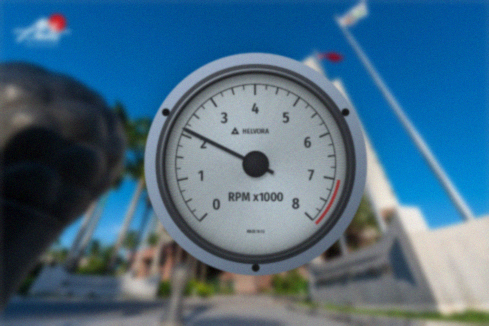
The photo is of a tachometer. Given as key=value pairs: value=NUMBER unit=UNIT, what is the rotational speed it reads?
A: value=2125 unit=rpm
